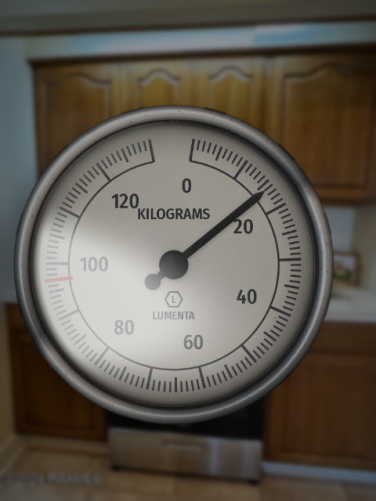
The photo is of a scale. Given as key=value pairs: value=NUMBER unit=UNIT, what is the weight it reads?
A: value=16 unit=kg
